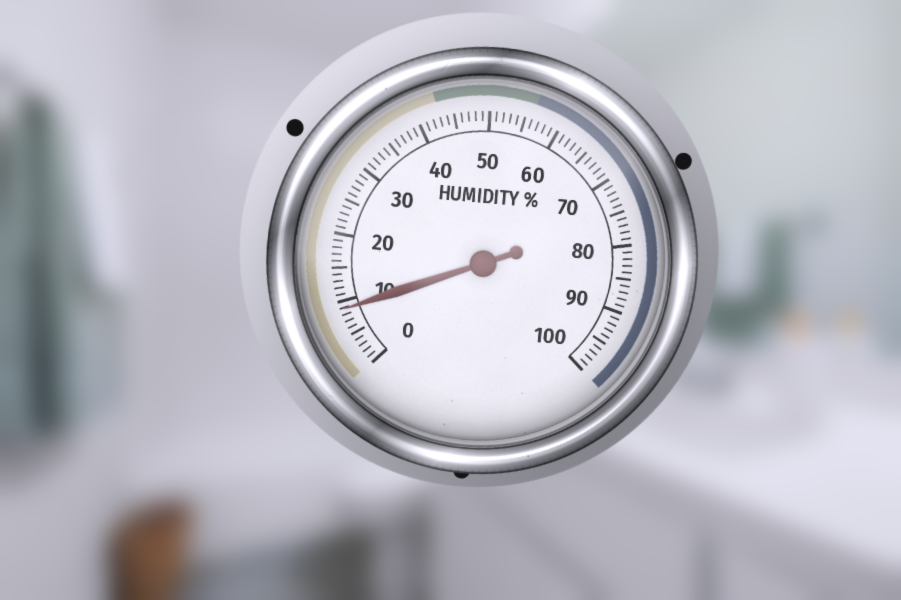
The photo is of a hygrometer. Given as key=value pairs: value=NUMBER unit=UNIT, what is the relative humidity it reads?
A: value=9 unit=%
